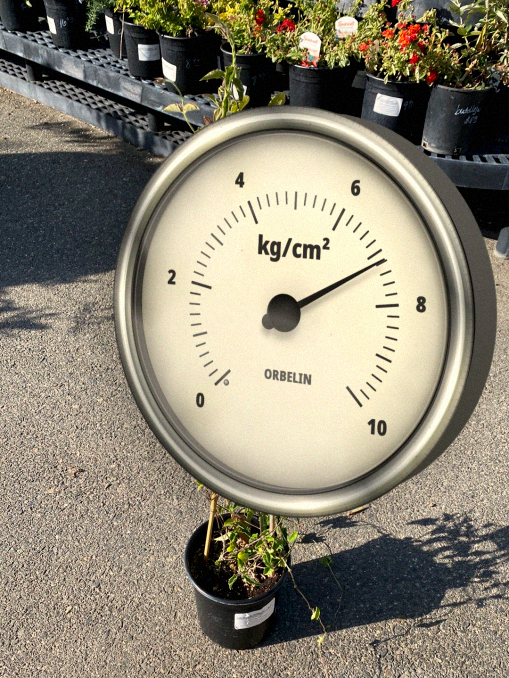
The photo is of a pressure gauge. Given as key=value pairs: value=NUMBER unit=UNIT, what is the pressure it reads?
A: value=7.2 unit=kg/cm²
